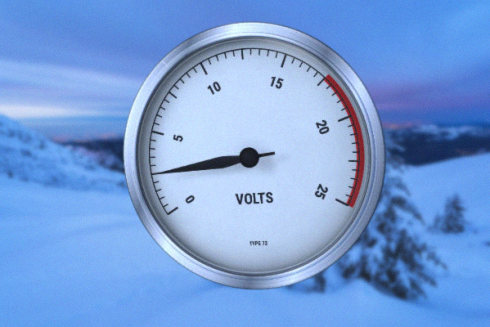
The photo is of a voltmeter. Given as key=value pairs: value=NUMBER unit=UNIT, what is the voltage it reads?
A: value=2.5 unit=V
